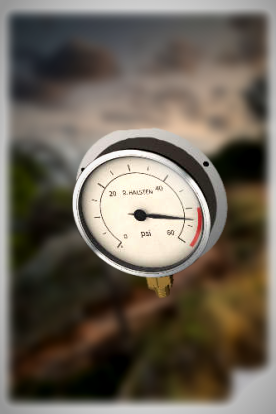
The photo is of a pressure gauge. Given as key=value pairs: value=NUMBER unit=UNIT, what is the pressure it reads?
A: value=52.5 unit=psi
